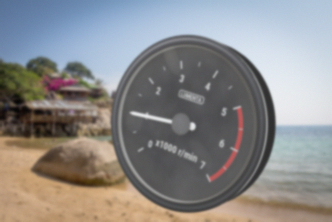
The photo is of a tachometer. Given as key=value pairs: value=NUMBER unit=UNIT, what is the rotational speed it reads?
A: value=1000 unit=rpm
